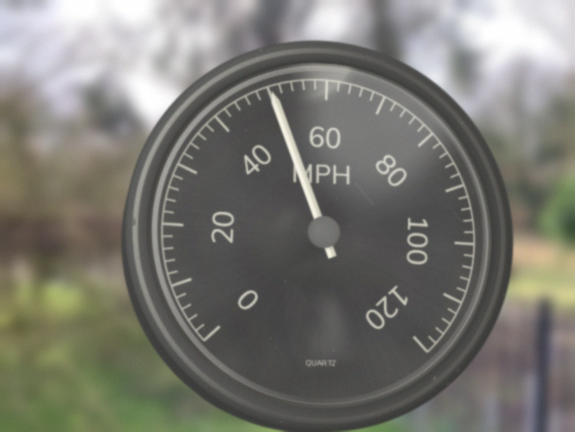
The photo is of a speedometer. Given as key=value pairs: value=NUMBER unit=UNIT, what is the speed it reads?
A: value=50 unit=mph
